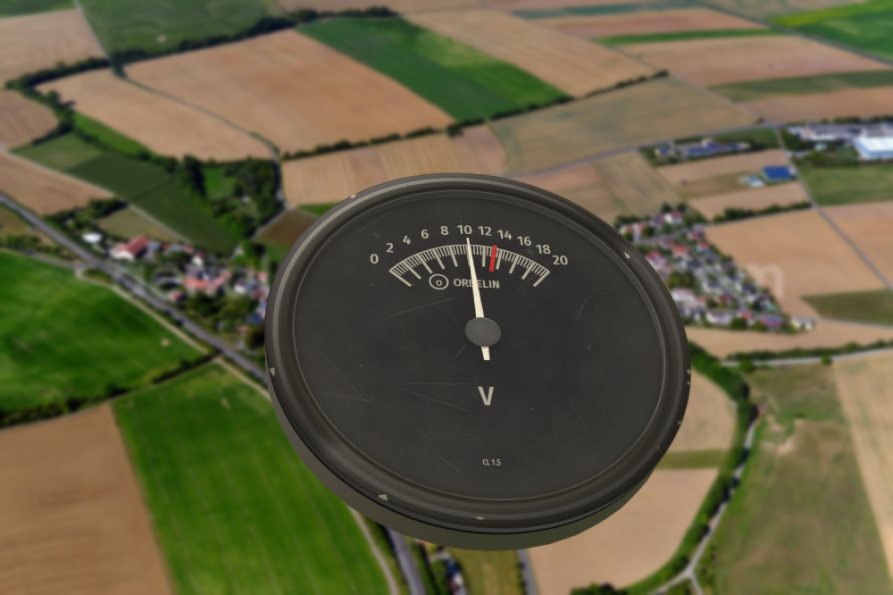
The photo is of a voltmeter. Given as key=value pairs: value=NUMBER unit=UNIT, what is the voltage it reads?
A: value=10 unit=V
